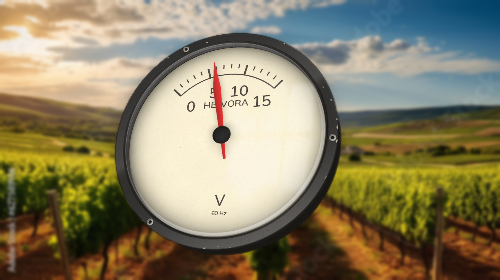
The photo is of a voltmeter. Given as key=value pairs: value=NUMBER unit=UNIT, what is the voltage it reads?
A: value=6 unit=V
